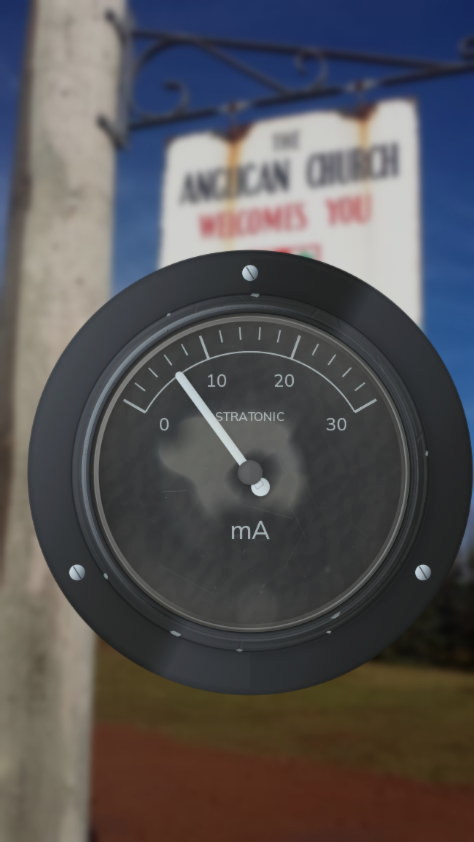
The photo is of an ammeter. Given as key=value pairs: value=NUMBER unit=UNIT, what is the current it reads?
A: value=6 unit=mA
